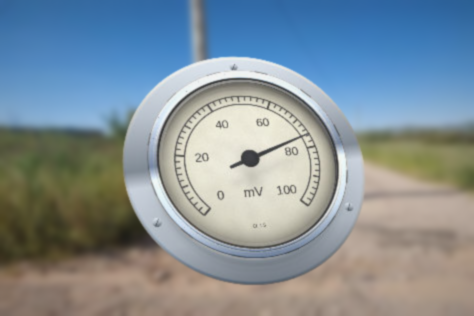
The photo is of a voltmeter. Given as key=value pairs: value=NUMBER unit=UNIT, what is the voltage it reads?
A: value=76 unit=mV
